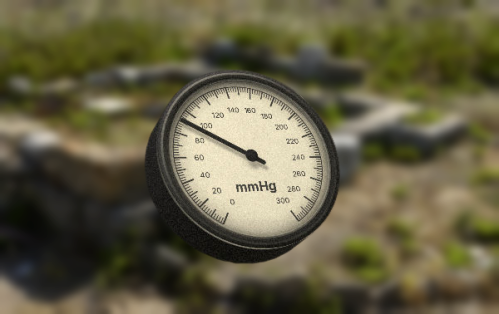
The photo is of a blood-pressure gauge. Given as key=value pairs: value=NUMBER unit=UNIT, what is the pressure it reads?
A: value=90 unit=mmHg
